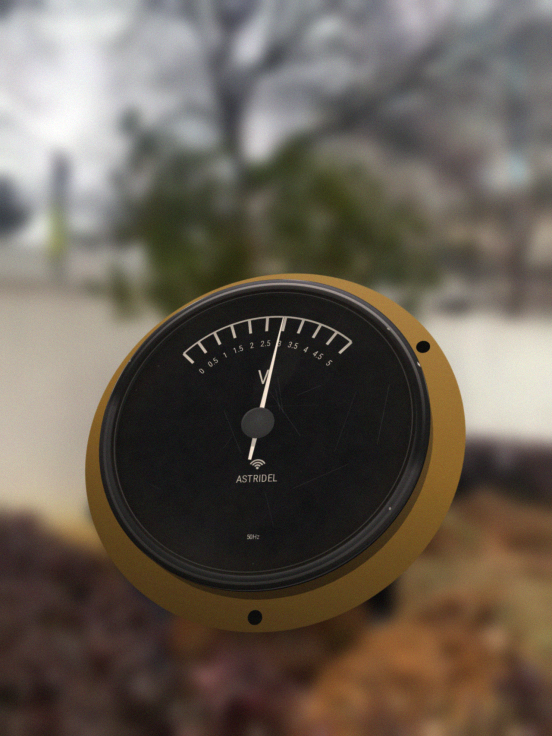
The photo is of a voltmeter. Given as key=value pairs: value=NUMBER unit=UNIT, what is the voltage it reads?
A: value=3 unit=V
